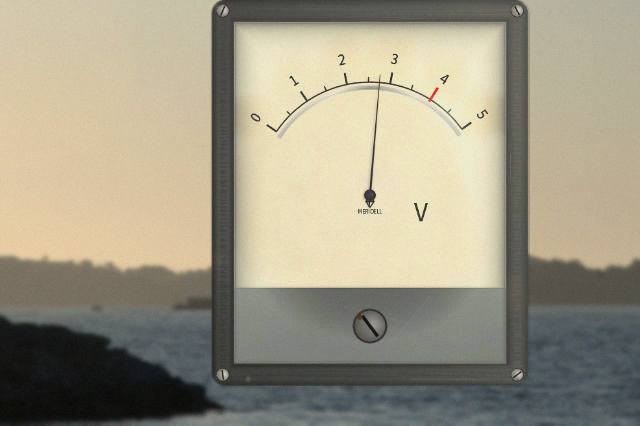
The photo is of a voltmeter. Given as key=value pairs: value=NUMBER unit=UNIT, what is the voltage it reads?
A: value=2.75 unit=V
